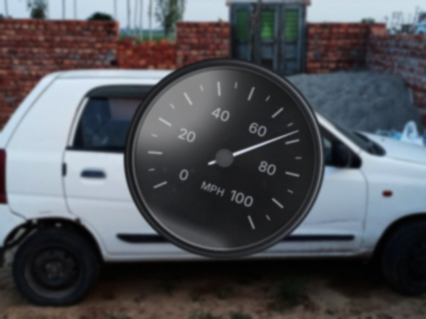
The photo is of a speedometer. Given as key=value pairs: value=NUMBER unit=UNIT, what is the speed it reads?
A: value=67.5 unit=mph
